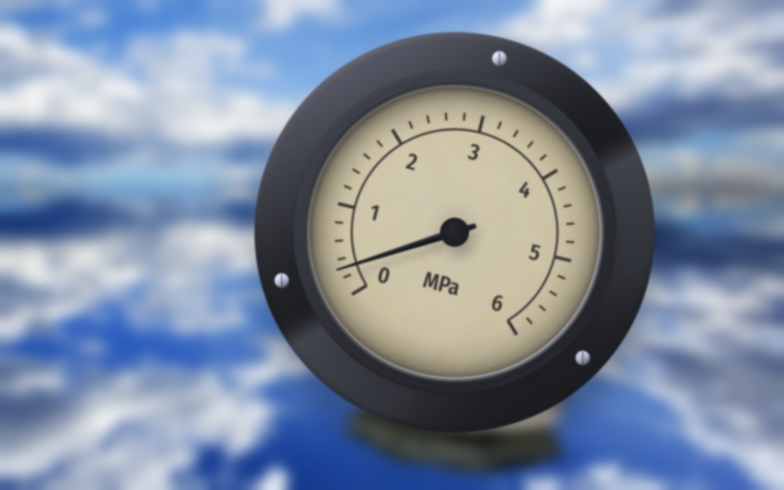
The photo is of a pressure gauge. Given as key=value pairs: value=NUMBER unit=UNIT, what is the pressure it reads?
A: value=0.3 unit=MPa
